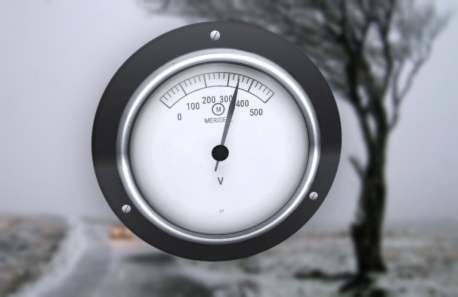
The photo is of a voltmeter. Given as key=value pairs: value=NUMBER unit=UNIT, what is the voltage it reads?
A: value=340 unit=V
